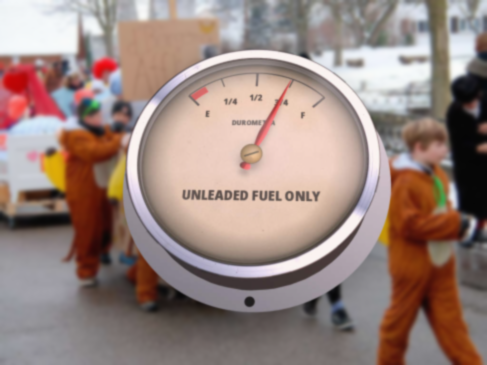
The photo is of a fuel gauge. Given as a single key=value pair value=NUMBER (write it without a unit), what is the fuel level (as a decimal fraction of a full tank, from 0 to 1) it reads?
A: value=0.75
